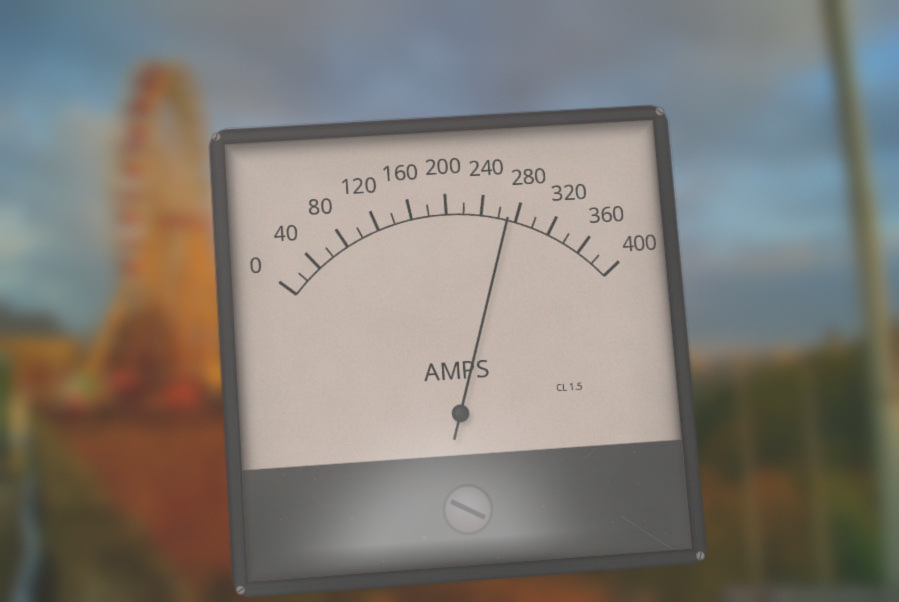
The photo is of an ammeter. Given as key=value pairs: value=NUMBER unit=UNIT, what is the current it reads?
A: value=270 unit=A
